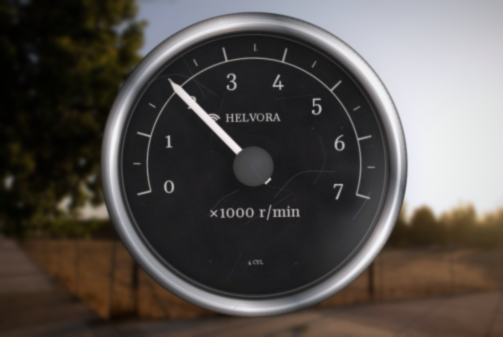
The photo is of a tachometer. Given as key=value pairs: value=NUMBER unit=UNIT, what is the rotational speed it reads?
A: value=2000 unit=rpm
